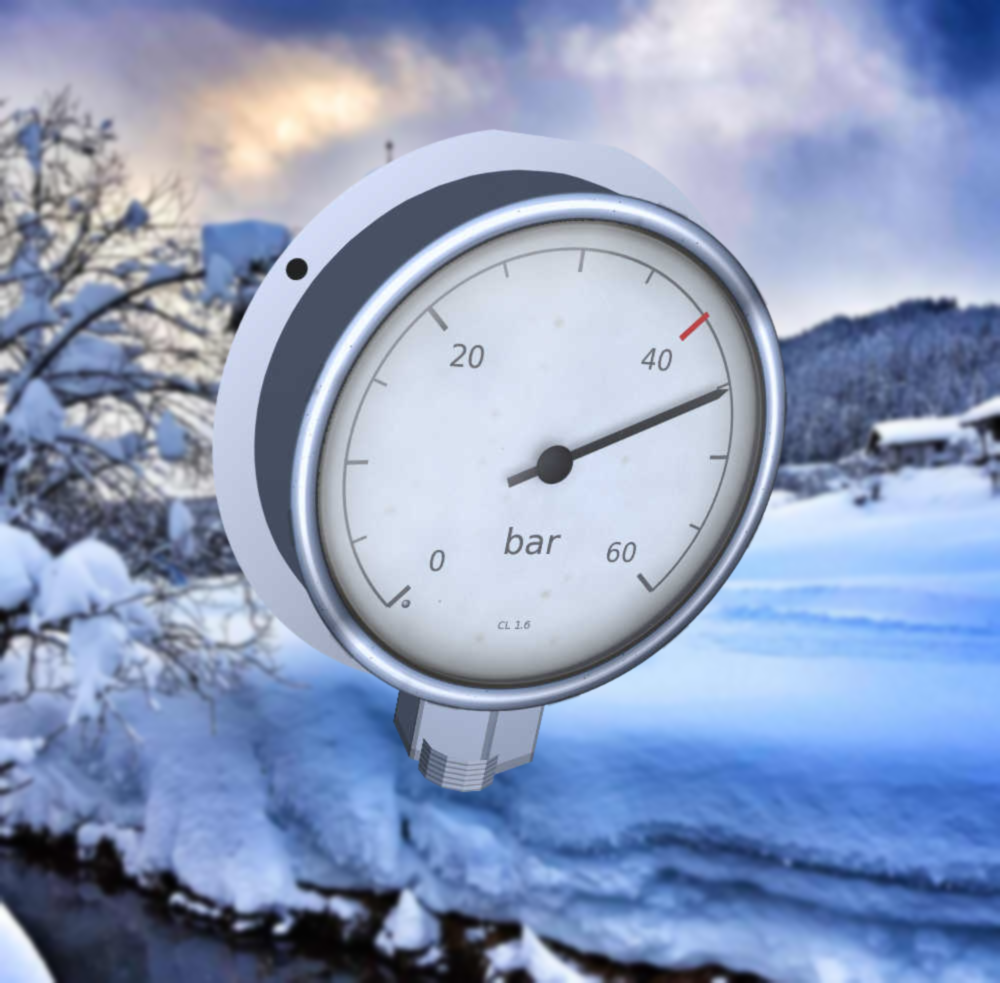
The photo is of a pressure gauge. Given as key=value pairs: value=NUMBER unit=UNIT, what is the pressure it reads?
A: value=45 unit=bar
